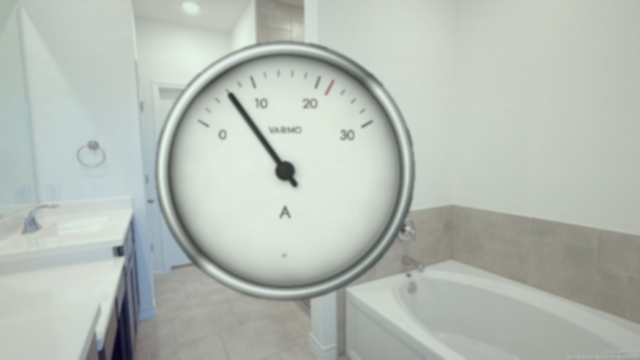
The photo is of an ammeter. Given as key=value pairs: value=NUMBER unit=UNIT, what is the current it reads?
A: value=6 unit=A
